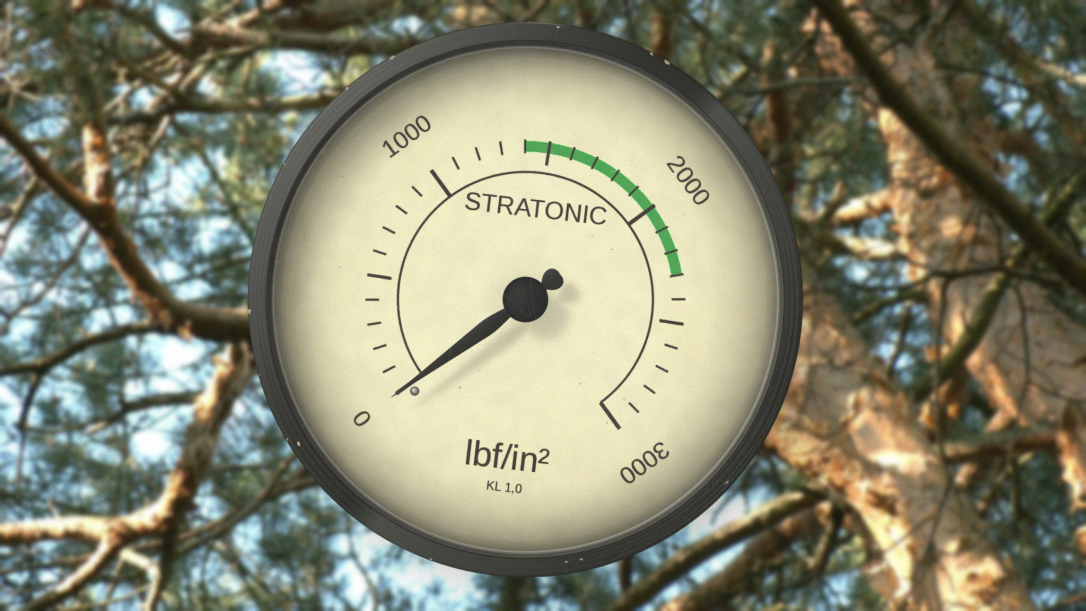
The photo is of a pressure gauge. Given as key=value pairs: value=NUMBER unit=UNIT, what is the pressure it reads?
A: value=0 unit=psi
